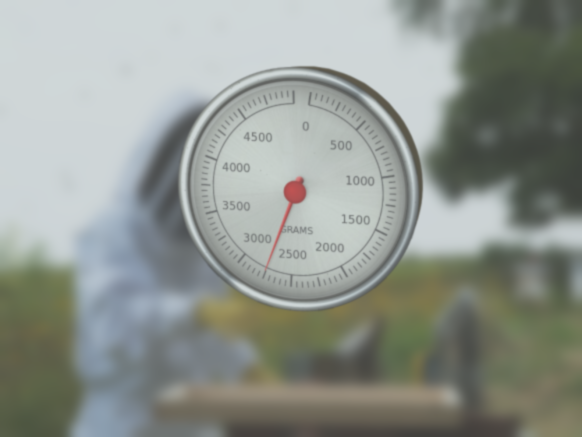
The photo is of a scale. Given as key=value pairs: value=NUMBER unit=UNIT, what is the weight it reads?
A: value=2750 unit=g
